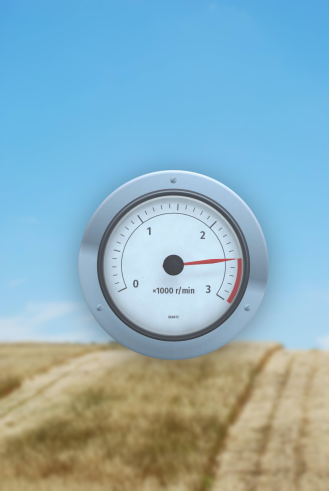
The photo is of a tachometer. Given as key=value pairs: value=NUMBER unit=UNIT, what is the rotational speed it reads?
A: value=2500 unit=rpm
